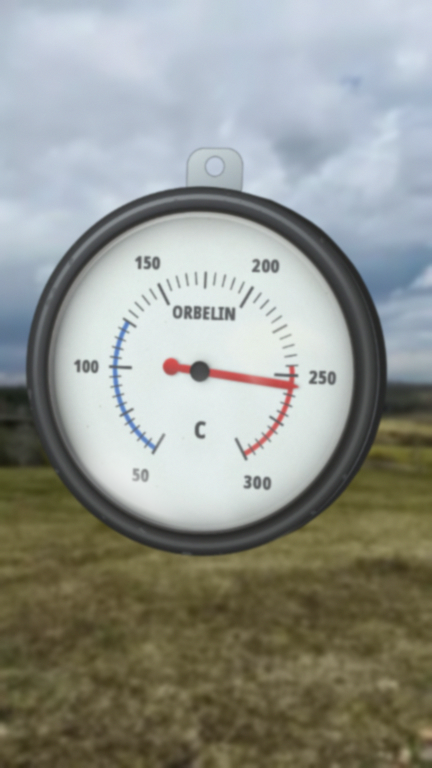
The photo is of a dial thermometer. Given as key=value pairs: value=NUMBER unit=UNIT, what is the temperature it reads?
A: value=255 unit=°C
